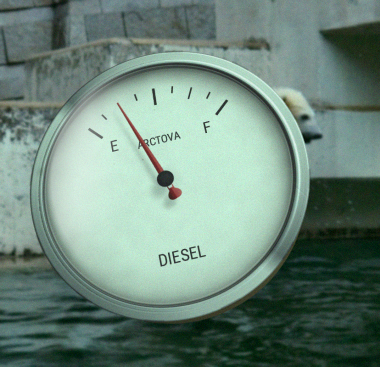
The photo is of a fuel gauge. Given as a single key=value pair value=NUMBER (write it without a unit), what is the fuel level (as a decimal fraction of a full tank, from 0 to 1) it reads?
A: value=0.25
